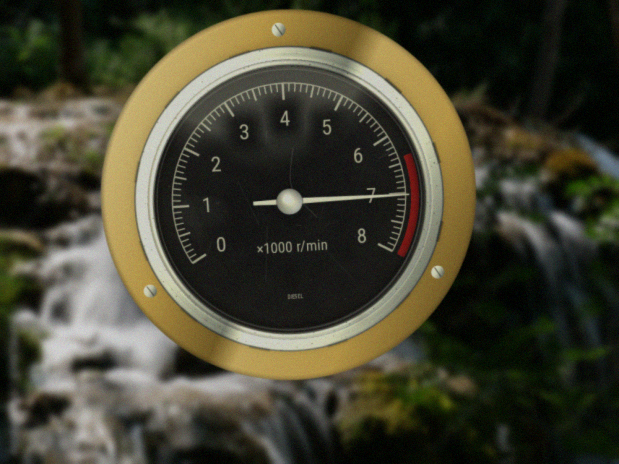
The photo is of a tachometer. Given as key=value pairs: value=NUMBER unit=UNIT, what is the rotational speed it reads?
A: value=7000 unit=rpm
